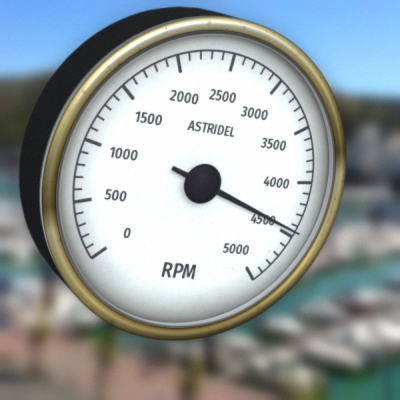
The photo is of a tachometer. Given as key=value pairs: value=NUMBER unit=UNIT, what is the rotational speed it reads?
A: value=4450 unit=rpm
